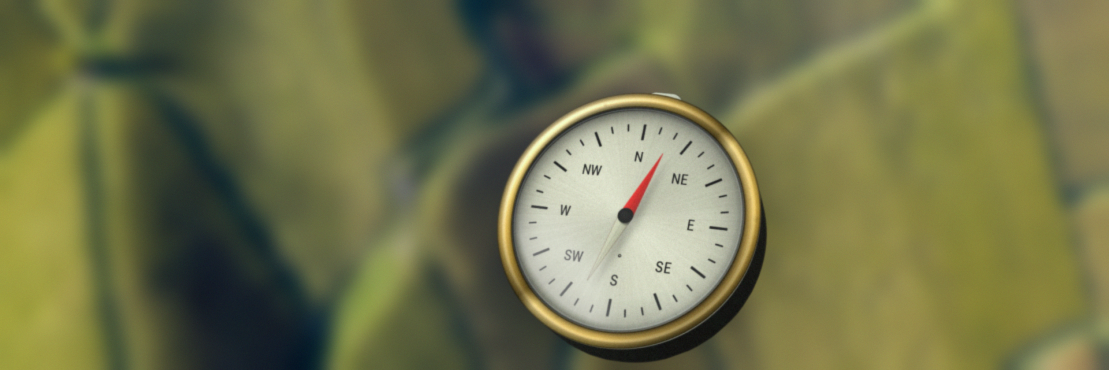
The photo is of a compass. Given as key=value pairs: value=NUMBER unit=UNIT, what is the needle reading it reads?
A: value=20 unit=°
